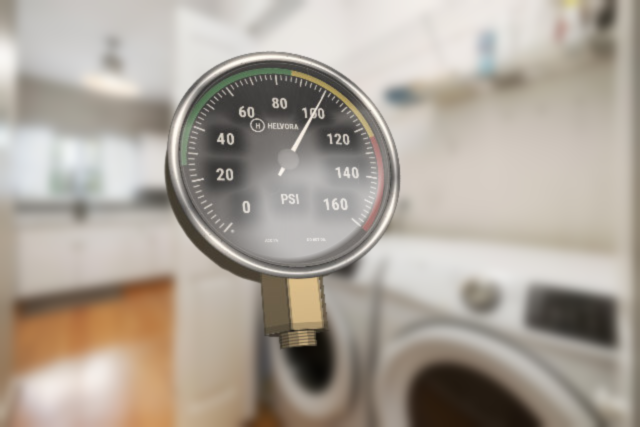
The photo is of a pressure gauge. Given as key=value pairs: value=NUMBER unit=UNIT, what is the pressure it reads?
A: value=100 unit=psi
